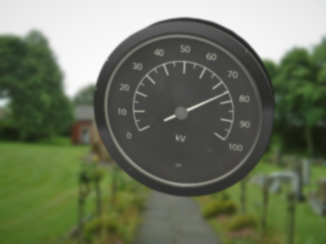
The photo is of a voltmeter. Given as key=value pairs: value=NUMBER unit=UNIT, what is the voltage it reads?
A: value=75 unit=kV
